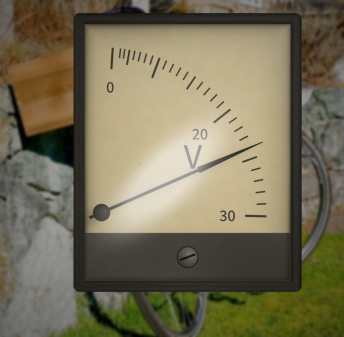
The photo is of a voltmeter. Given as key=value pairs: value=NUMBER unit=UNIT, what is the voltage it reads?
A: value=24 unit=V
